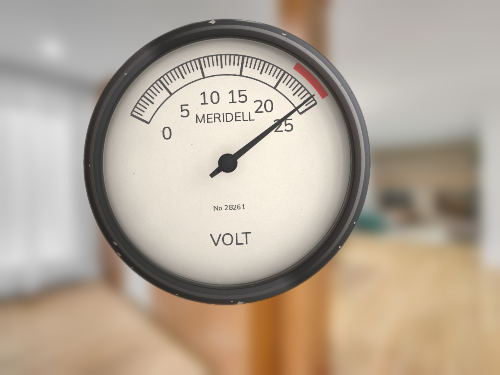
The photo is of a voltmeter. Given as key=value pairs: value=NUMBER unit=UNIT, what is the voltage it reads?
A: value=24 unit=V
